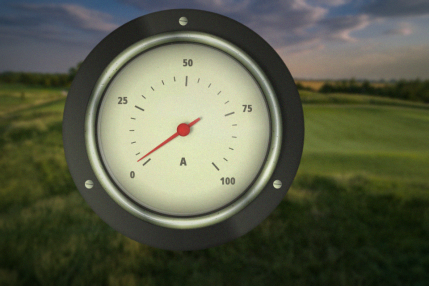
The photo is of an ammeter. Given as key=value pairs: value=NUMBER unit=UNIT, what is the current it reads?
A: value=2.5 unit=A
